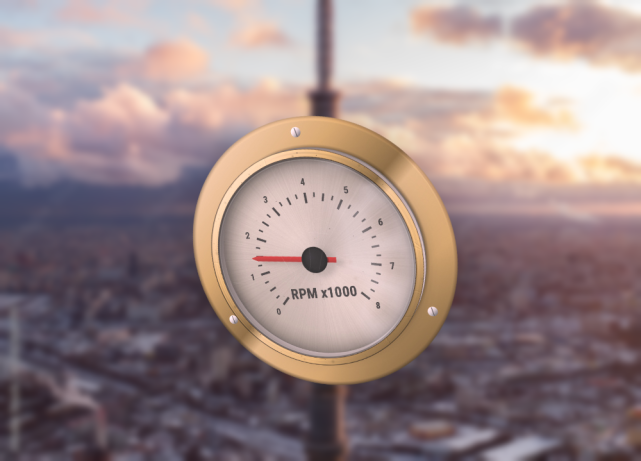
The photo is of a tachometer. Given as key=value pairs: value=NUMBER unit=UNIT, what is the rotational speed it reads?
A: value=1500 unit=rpm
